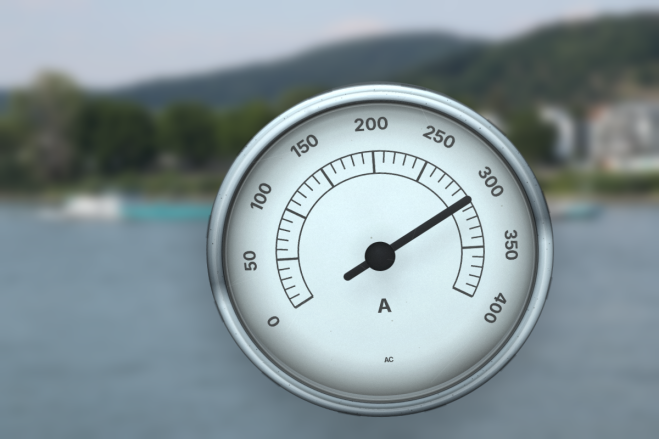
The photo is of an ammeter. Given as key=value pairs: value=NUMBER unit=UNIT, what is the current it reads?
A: value=300 unit=A
